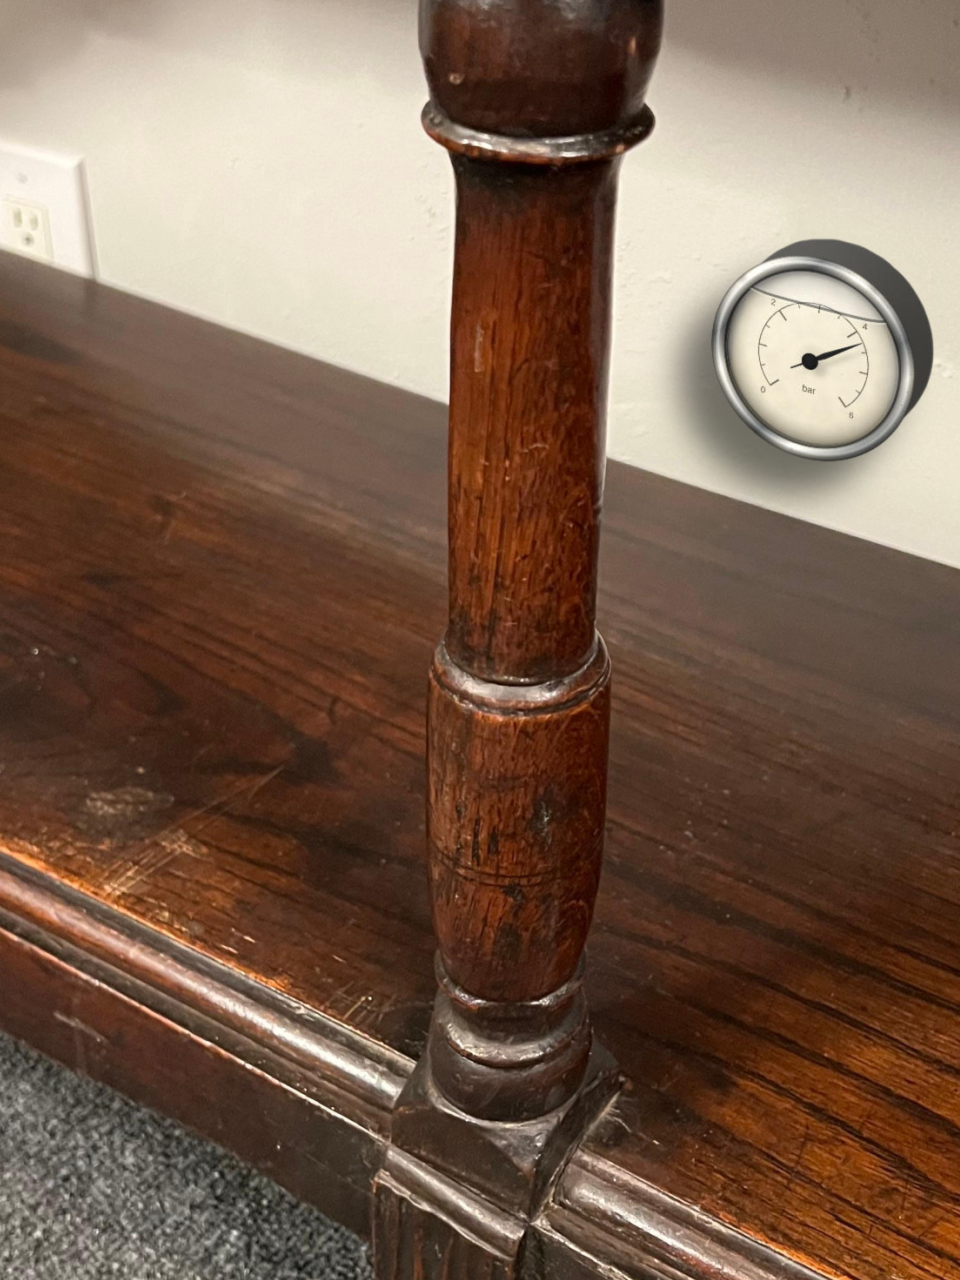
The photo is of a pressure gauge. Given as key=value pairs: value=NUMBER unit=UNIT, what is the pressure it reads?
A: value=4.25 unit=bar
